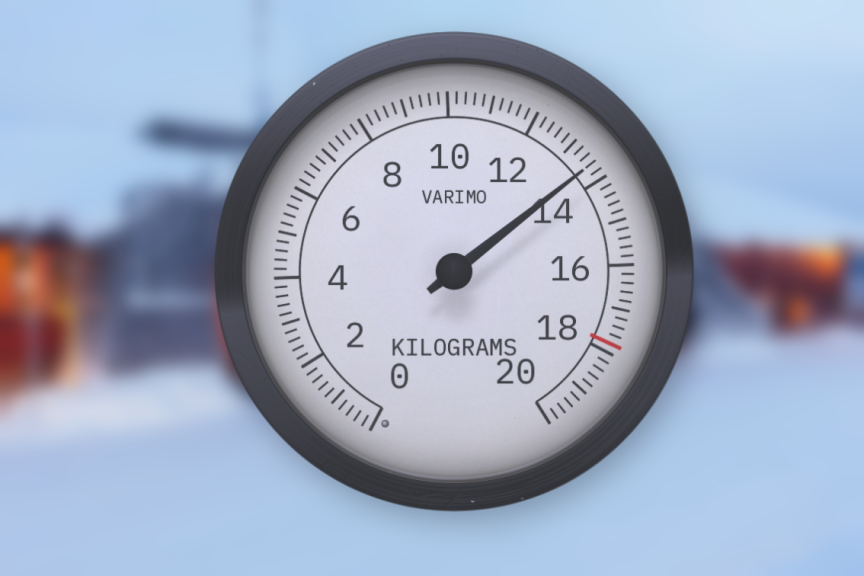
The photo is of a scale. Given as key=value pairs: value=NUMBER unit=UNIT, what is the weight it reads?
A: value=13.6 unit=kg
